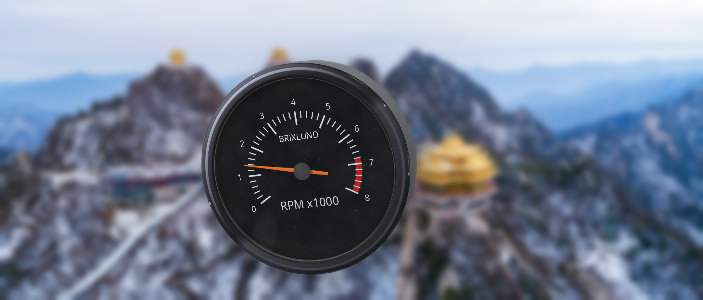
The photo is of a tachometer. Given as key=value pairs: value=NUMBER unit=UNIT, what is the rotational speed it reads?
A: value=1400 unit=rpm
